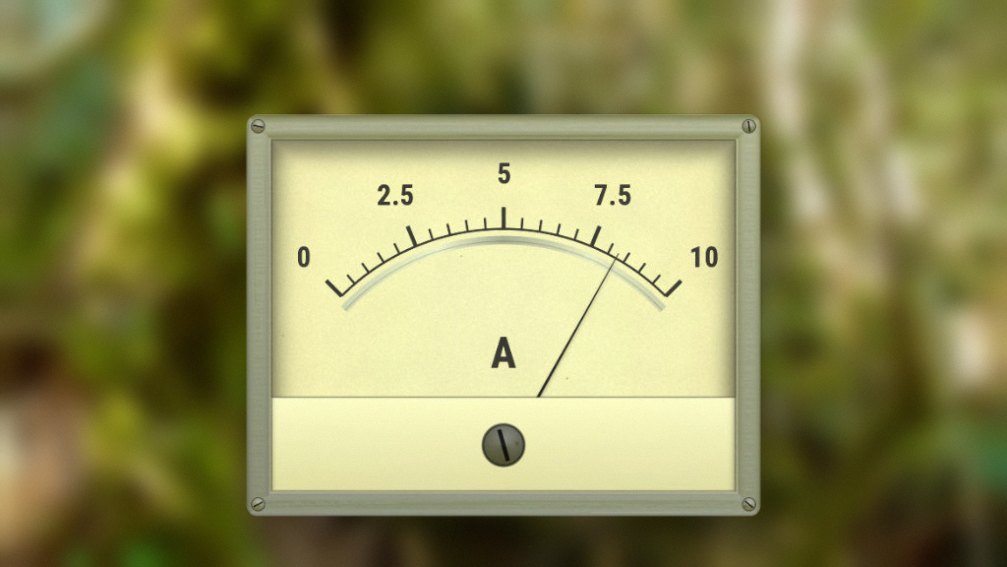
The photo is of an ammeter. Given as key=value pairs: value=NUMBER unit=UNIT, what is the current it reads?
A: value=8.25 unit=A
